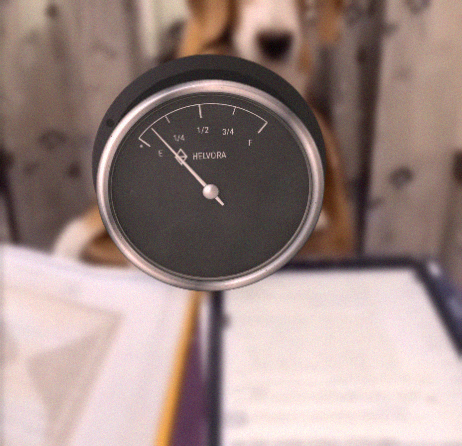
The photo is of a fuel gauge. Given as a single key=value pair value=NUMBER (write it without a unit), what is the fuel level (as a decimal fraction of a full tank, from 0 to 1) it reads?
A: value=0.125
